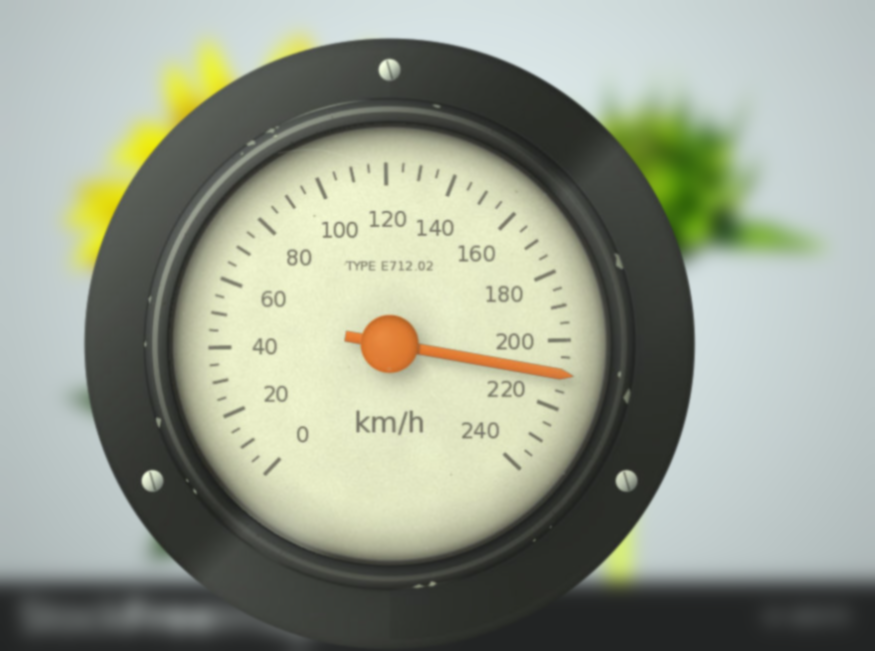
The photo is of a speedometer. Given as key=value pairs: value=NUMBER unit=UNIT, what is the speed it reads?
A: value=210 unit=km/h
